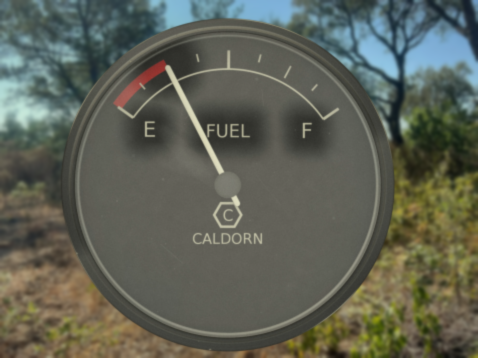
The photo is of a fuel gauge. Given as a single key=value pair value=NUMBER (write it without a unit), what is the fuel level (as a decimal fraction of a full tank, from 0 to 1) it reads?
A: value=0.25
